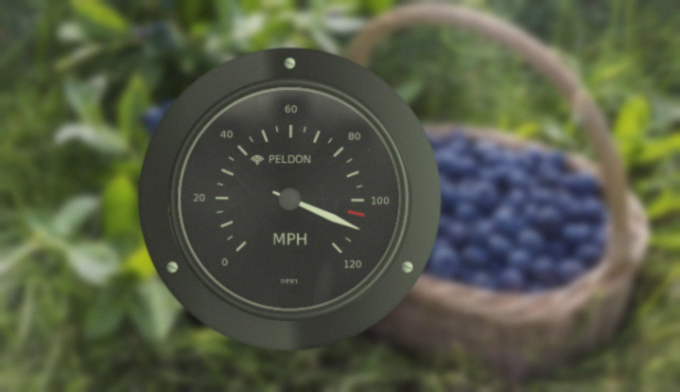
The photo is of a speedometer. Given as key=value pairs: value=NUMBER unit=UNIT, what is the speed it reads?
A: value=110 unit=mph
